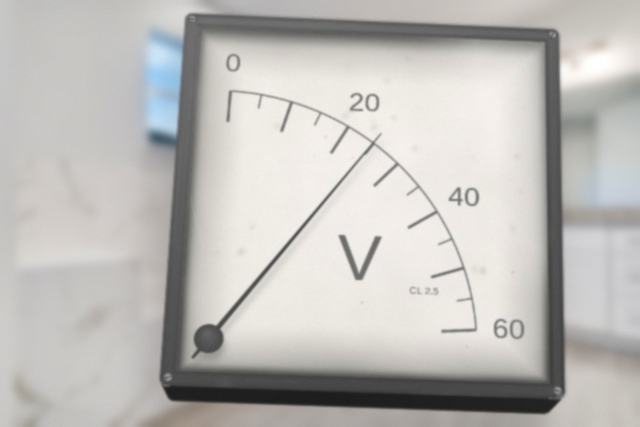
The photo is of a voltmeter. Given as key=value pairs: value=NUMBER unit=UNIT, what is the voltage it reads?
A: value=25 unit=V
